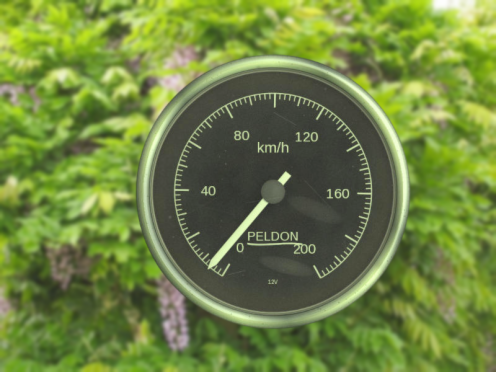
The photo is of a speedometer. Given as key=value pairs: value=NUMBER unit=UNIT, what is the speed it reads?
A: value=6 unit=km/h
